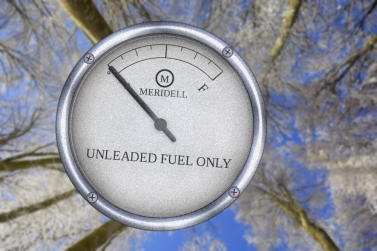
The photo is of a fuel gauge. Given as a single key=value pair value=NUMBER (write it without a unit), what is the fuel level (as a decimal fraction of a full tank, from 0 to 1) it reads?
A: value=0
